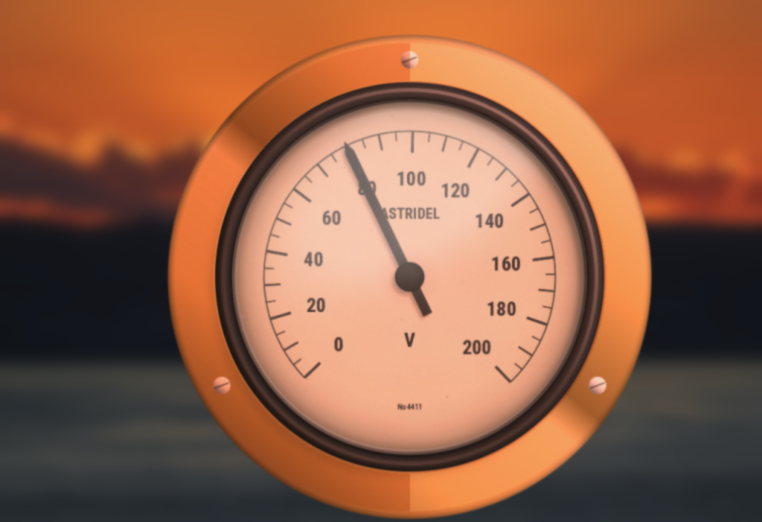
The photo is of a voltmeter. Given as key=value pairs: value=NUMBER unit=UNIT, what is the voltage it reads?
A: value=80 unit=V
